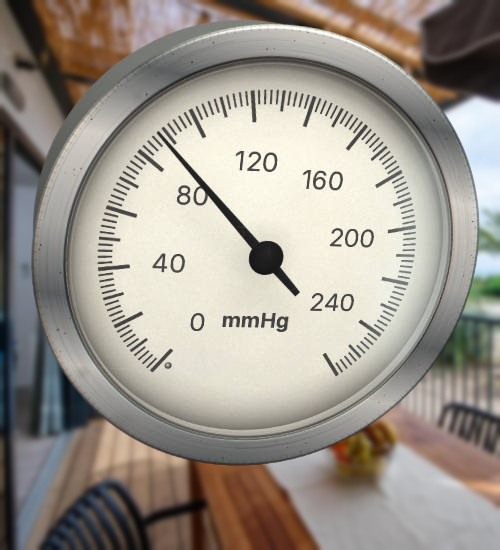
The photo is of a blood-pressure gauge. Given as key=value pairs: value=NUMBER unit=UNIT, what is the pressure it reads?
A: value=88 unit=mmHg
